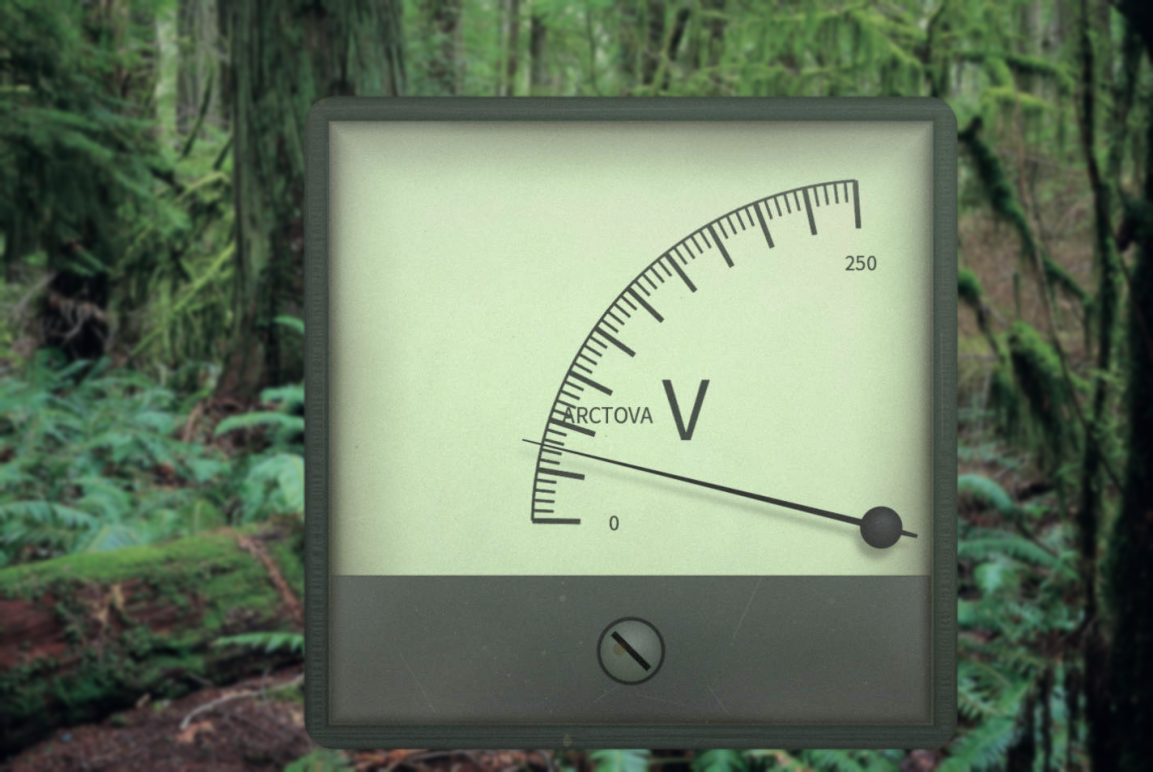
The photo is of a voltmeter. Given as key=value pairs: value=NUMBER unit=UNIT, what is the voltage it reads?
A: value=37.5 unit=V
